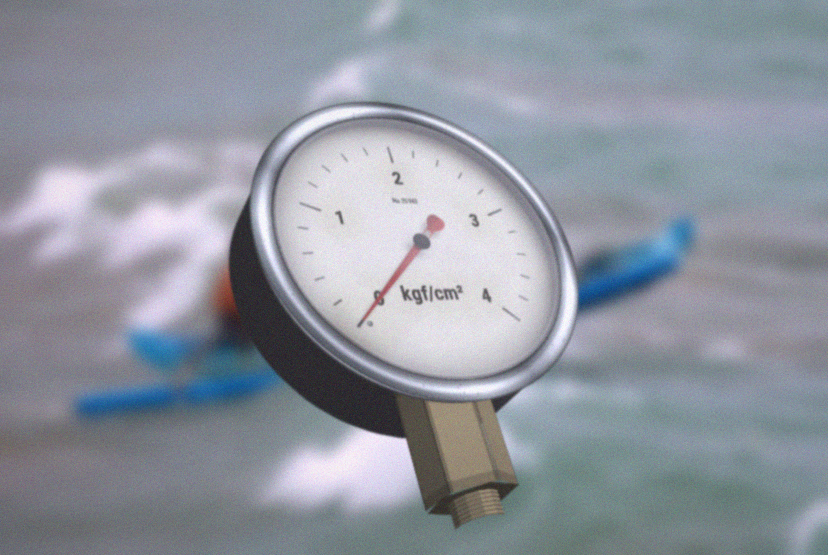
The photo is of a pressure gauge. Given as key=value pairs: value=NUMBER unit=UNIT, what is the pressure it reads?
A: value=0 unit=kg/cm²
